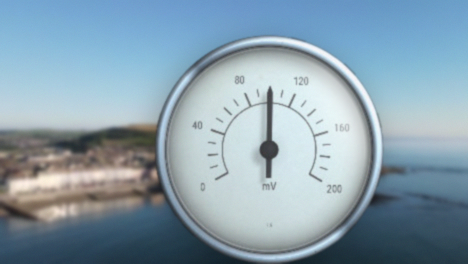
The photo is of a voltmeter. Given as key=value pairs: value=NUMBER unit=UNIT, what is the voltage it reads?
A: value=100 unit=mV
